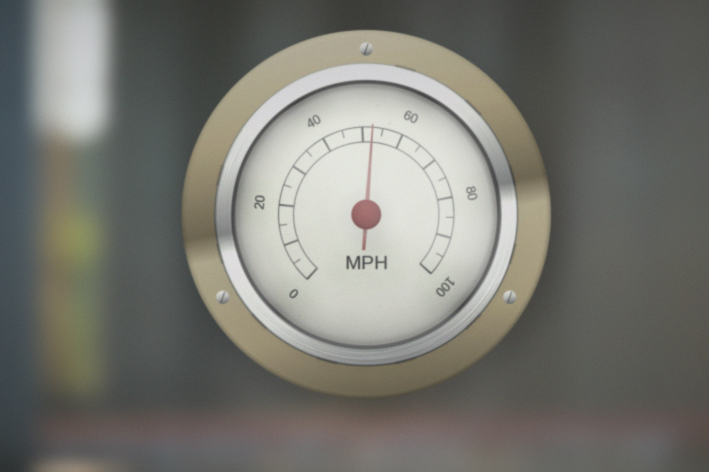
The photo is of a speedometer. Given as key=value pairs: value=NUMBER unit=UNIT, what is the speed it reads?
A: value=52.5 unit=mph
